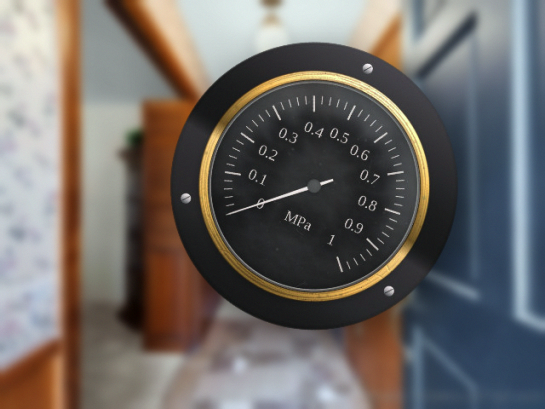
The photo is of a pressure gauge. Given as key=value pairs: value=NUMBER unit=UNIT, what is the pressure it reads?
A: value=0 unit=MPa
